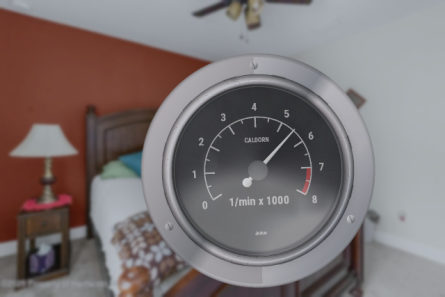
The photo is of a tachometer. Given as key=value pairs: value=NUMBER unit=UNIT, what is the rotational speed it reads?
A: value=5500 unit=rpm
